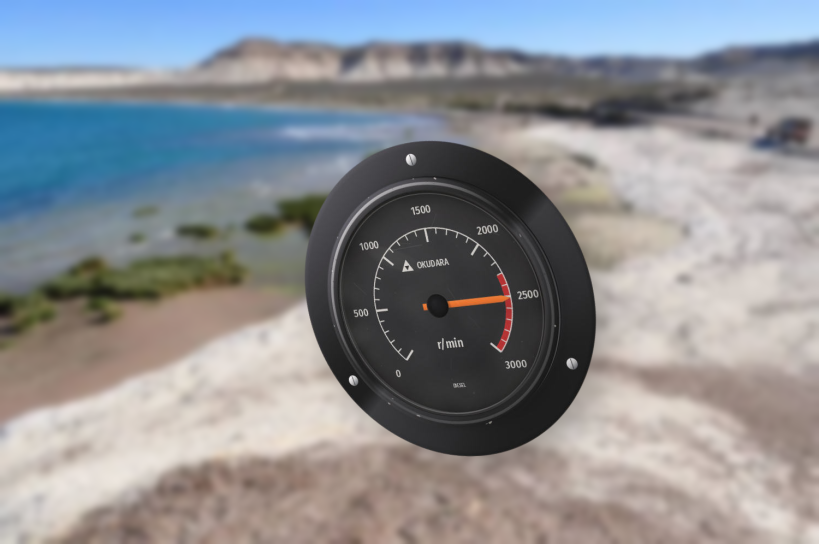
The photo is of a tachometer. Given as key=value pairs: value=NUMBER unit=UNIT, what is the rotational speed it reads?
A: value=2500 unit=rpm
